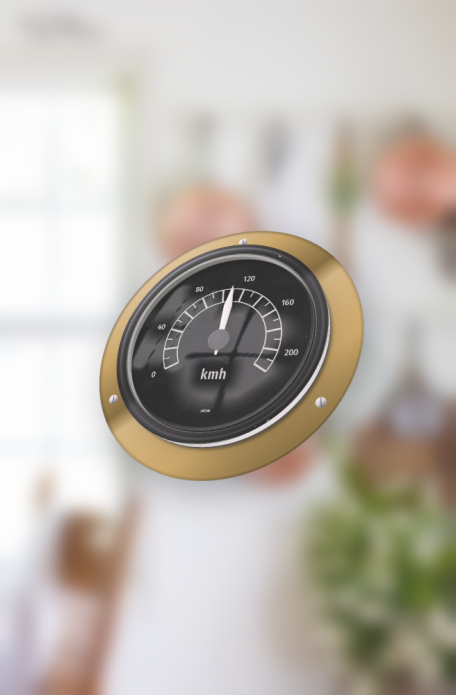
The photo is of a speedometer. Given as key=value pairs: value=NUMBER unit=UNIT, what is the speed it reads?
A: value=110 unit=km/h
